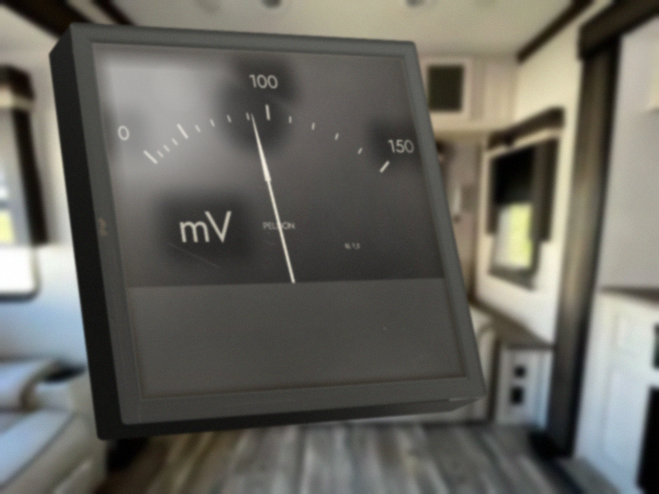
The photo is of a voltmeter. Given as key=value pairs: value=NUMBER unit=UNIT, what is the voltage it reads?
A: value=90 unit=mV
